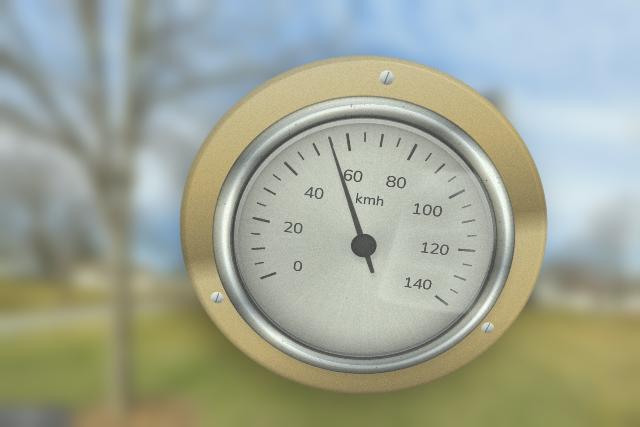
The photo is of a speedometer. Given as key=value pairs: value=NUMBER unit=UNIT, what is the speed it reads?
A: value=55 unit=km/h
